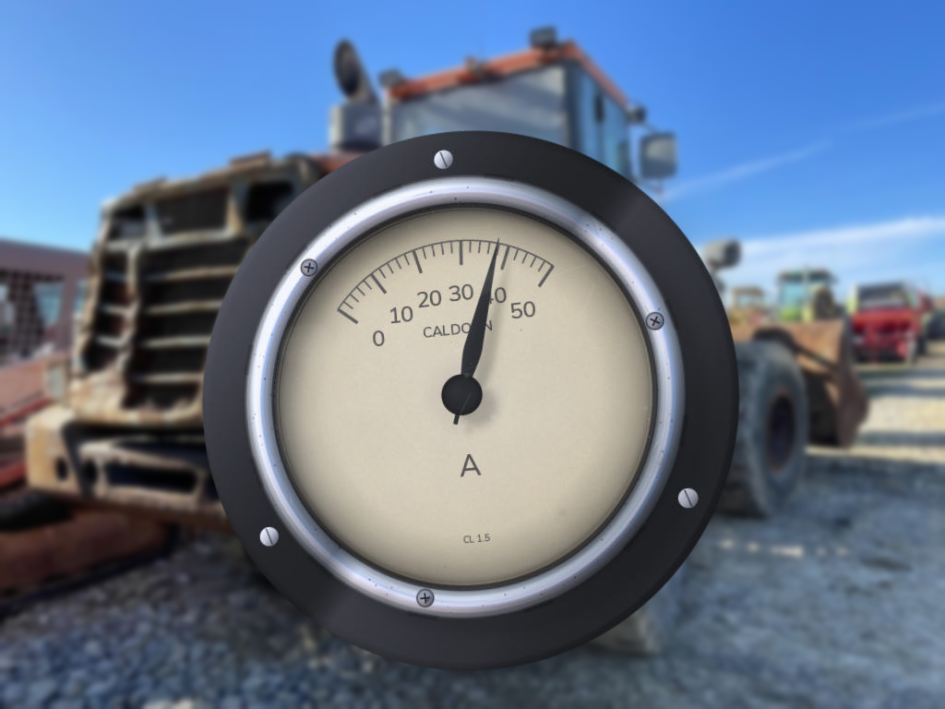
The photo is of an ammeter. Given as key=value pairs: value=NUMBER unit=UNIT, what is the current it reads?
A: value=38 unit=A
